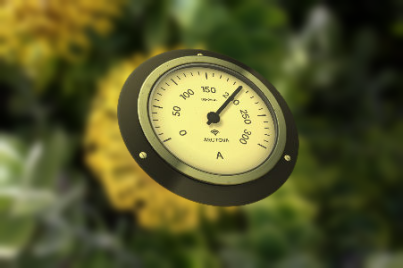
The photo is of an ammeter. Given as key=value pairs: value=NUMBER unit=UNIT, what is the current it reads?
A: value=200 unit=A
